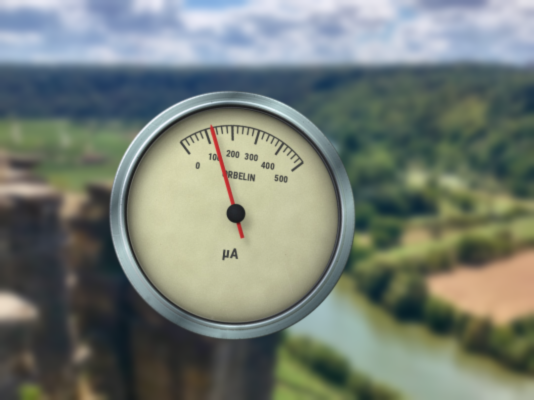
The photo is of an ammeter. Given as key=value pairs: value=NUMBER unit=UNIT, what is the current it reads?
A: value=120 unit=µA
